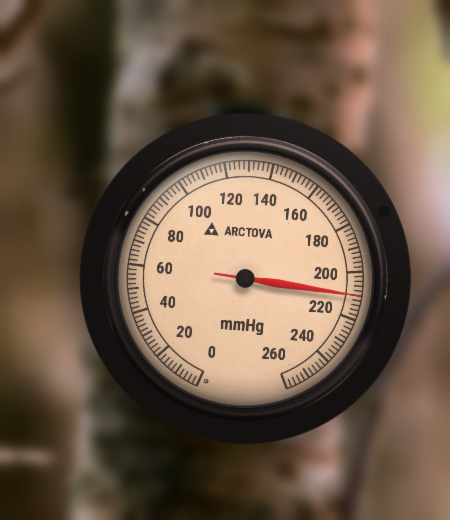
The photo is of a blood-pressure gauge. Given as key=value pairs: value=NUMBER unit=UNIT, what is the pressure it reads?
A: value=210 unit=mmHg
